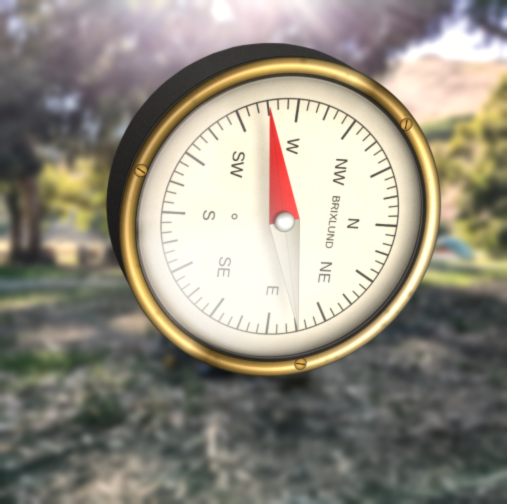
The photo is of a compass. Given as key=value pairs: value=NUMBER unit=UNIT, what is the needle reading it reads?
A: value=255 unit=°
